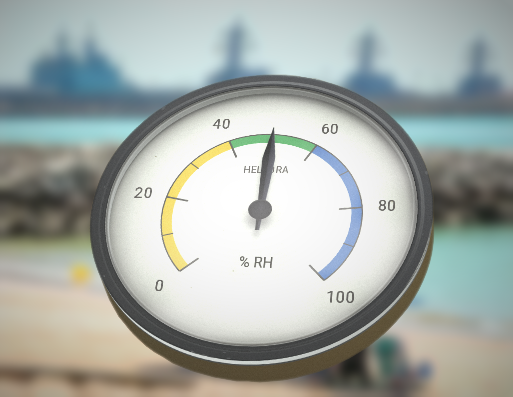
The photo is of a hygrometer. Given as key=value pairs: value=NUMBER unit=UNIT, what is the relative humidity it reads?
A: value=50 unit=%
